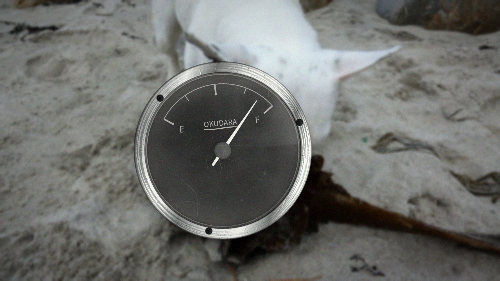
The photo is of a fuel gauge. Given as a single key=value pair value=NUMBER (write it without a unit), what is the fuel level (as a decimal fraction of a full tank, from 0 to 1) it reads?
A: value=0.875
